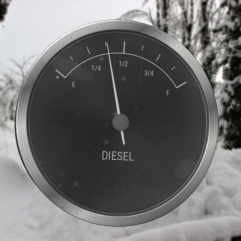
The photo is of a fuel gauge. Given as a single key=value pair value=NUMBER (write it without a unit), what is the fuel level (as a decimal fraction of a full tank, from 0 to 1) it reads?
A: value=0.375
